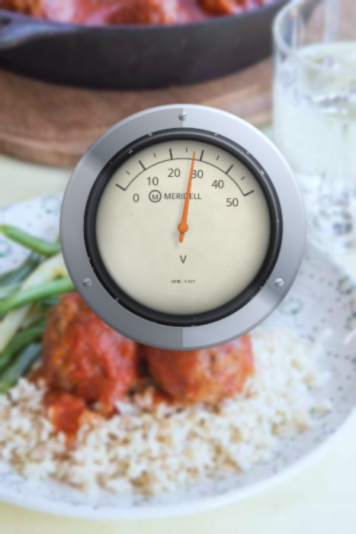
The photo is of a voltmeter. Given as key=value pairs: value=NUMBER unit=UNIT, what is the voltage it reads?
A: value=27.5 unit=V
